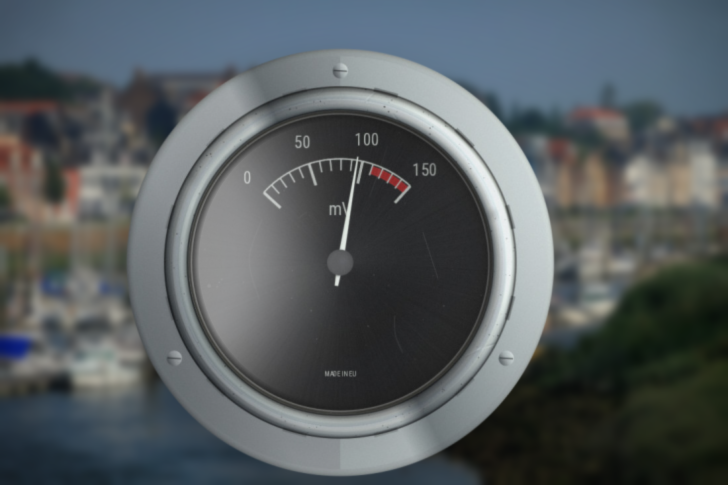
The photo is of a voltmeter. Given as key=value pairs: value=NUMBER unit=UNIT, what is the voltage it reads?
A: value=95 unit=mV
